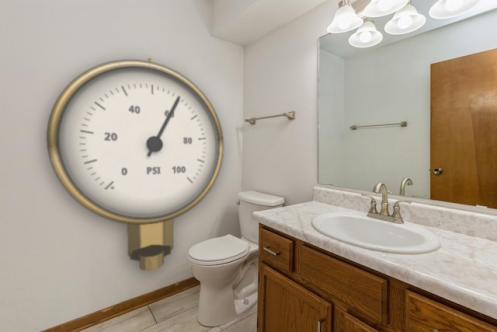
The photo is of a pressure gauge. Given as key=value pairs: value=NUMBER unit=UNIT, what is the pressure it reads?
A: value=60 unit=psi
